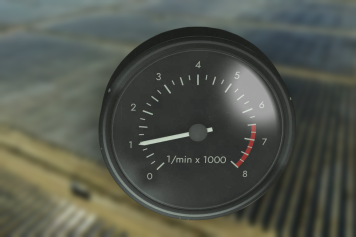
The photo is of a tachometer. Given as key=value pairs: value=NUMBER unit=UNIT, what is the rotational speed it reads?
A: value=1000 unit=rpm
